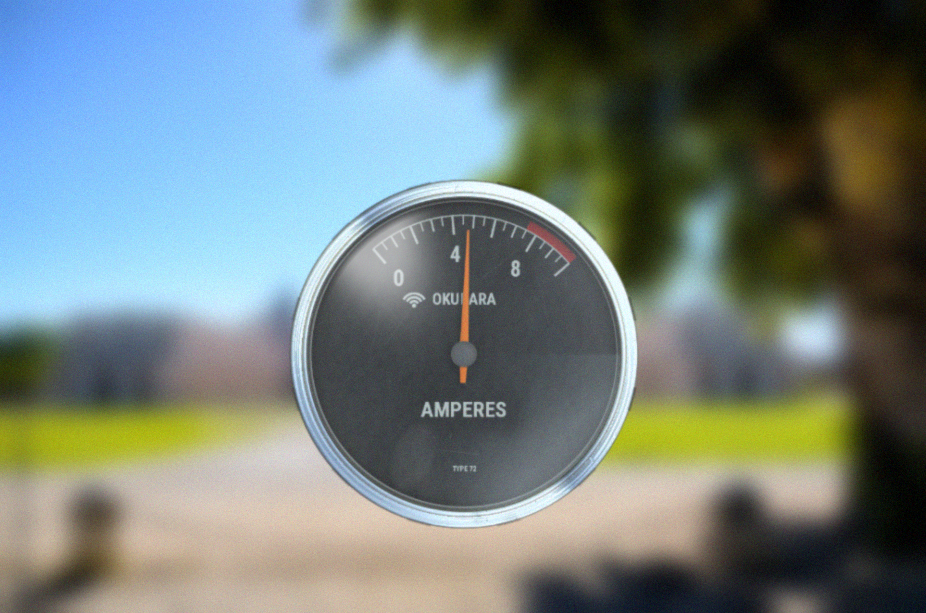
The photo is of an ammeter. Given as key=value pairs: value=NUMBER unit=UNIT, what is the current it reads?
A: value=4.75 unit=A
